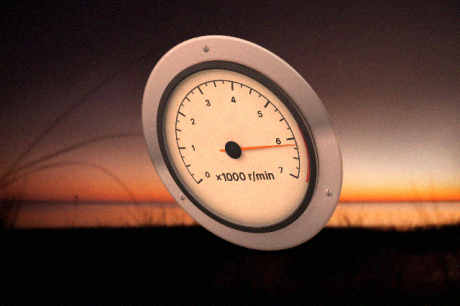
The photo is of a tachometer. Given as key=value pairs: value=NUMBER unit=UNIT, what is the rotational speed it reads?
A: value=6125 unit=rpm
